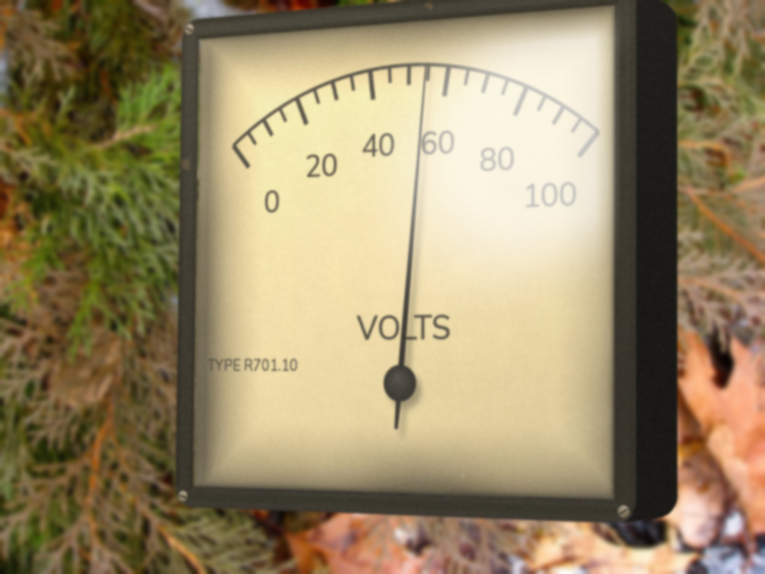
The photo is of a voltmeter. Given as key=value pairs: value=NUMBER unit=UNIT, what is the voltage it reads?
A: value=55 unit=V
